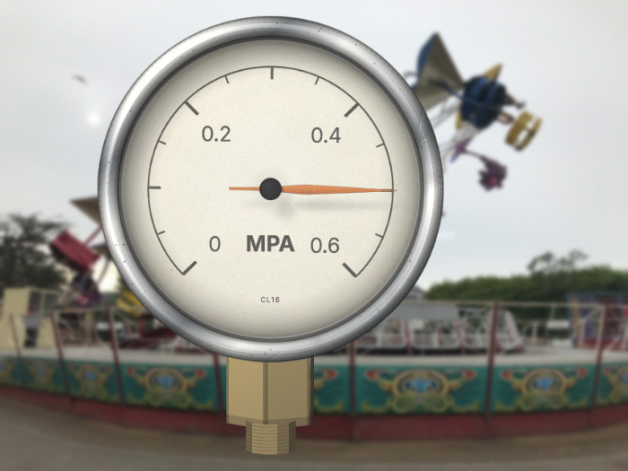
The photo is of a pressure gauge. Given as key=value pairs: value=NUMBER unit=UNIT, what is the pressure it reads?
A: value=0.5 unit=MPa
